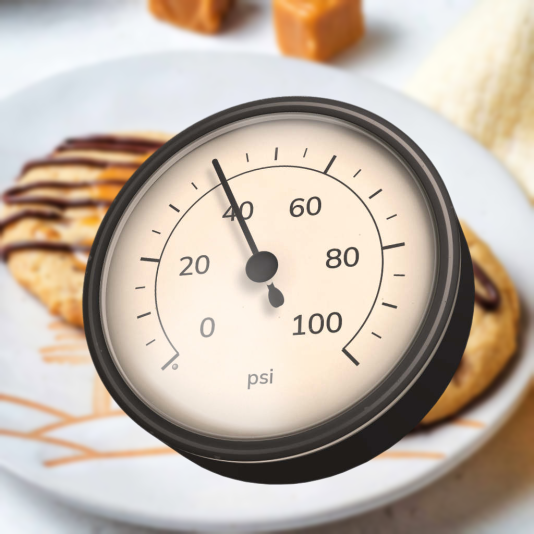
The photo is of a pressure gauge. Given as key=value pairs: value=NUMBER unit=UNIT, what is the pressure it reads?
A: value=40 unit=psi
